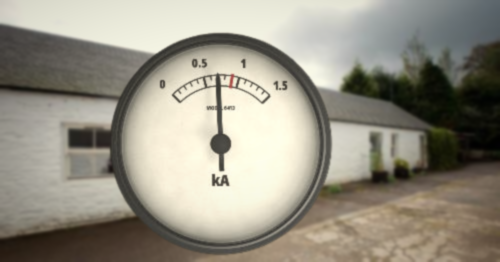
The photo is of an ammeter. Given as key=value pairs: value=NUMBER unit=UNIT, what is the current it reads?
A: value=0.7 unit=kA
